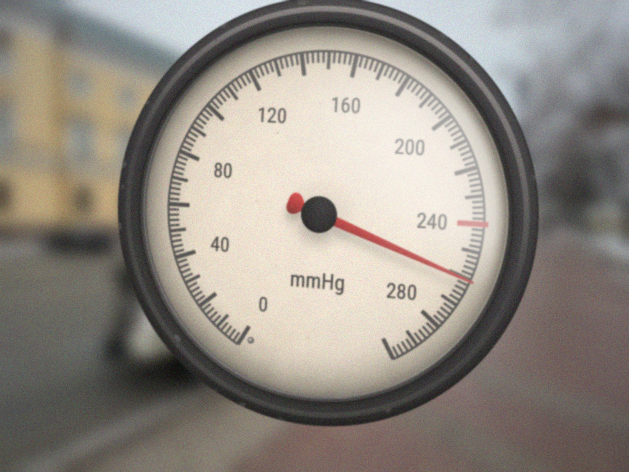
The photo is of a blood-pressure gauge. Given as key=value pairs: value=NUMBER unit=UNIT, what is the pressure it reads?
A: value=260 unit=mmHg
